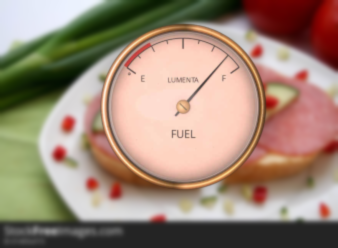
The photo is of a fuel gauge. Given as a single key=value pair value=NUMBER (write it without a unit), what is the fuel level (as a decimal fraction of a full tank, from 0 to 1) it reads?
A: value=0.875
